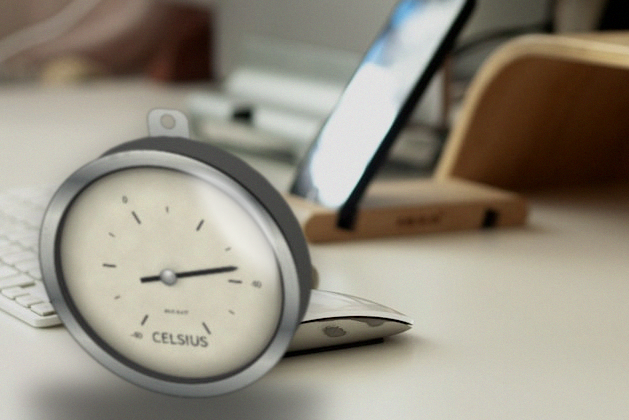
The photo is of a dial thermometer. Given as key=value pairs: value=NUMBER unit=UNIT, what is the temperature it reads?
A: value=35 unit=°C
